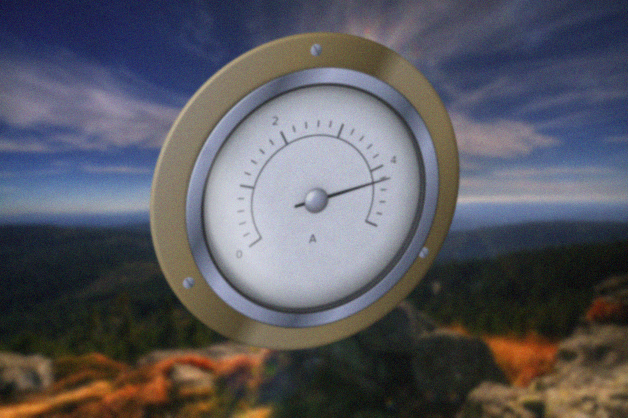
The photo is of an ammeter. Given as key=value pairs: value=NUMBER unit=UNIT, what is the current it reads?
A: value=4.2 unit=A
